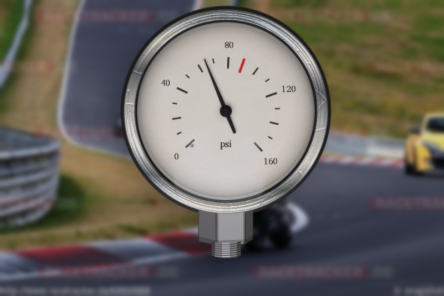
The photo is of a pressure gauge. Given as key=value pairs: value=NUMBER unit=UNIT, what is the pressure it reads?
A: value=65 unit=psi
